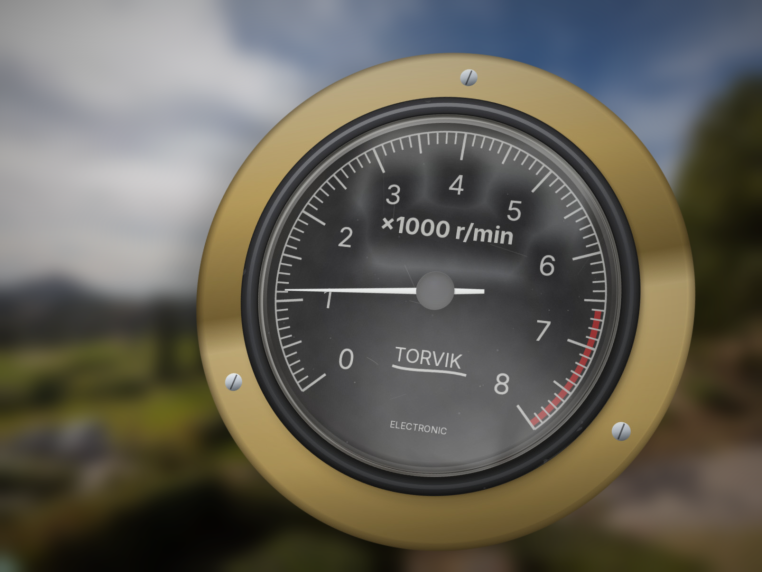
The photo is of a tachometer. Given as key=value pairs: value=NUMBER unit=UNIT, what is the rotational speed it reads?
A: value=1100 unit=rpm
